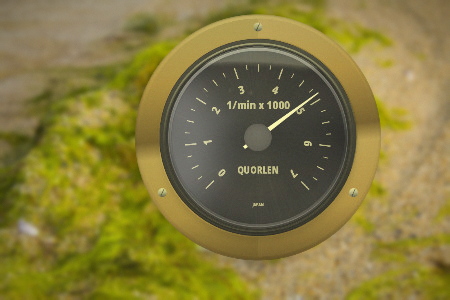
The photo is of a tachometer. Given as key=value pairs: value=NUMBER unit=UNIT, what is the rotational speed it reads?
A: value=4875 unit=rpm
